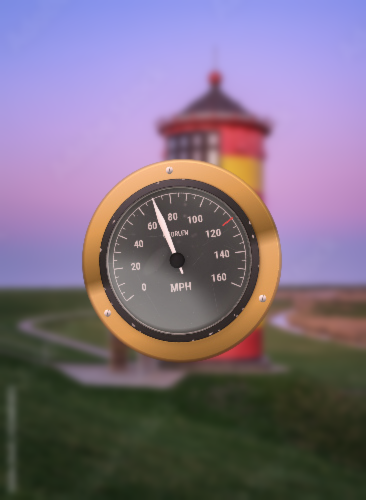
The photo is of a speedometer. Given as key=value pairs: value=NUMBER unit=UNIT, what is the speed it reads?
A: value=70 unit=mph
